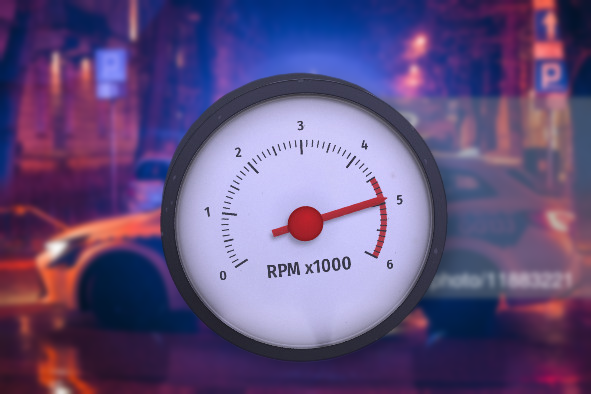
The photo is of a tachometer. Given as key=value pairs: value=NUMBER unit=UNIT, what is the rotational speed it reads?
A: value=4900 unit=rpm
